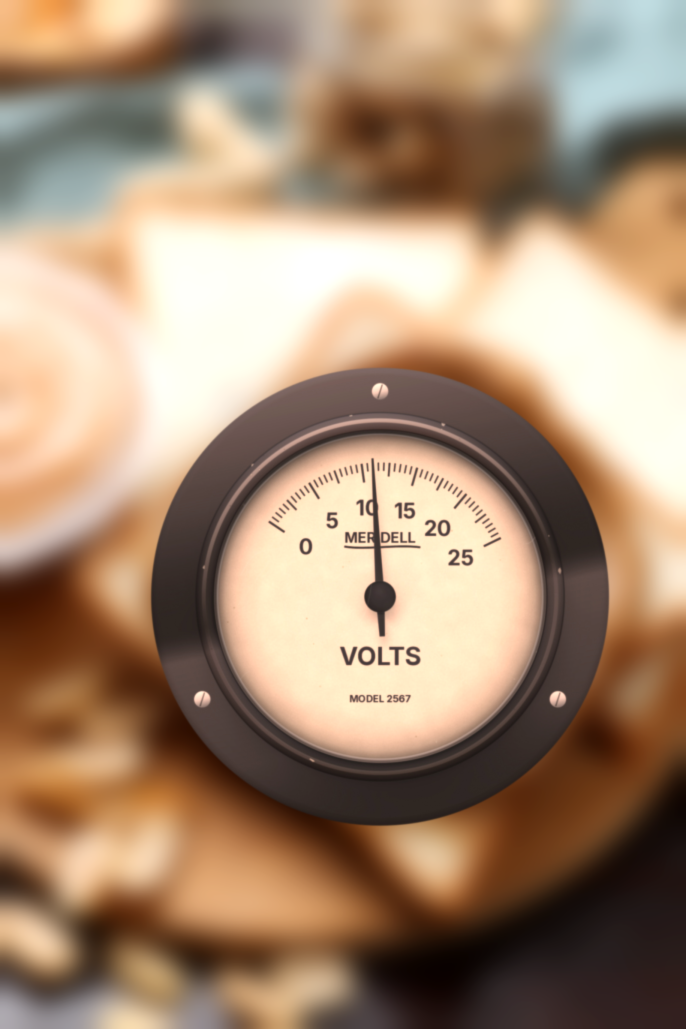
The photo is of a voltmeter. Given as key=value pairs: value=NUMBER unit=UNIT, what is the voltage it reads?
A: value=11 unit=V
